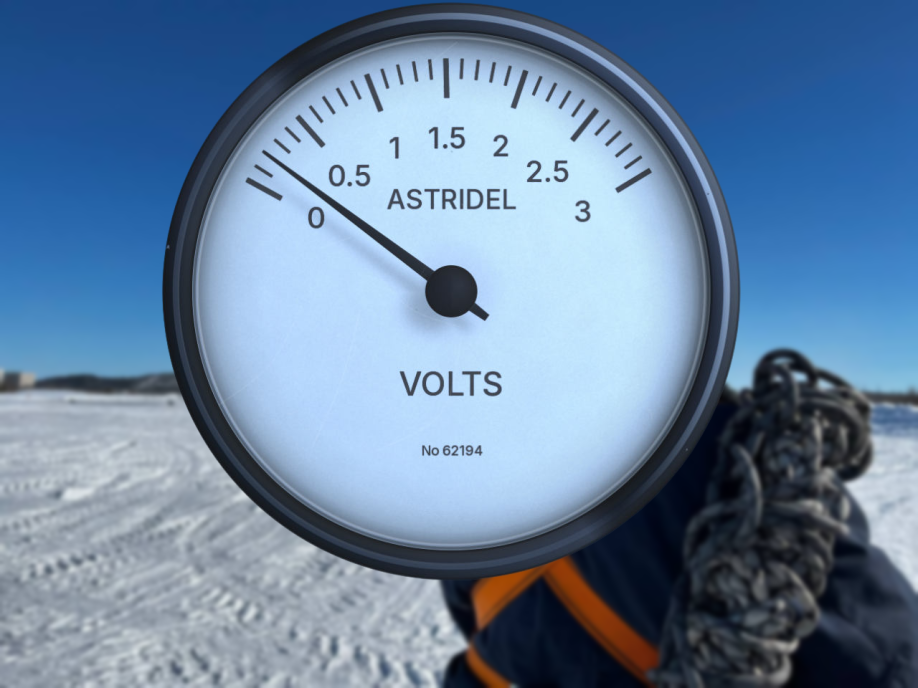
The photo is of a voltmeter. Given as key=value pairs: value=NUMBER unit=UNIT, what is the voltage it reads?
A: value=0.2 unit=V
